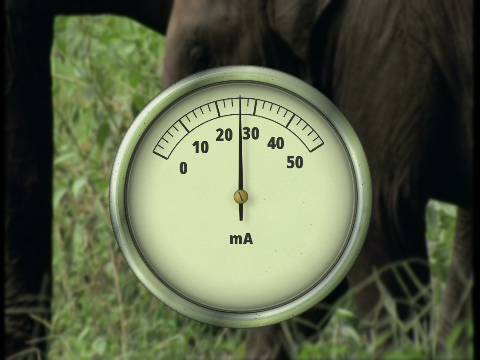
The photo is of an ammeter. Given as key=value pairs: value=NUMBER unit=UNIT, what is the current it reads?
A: value=26 unit=mA
